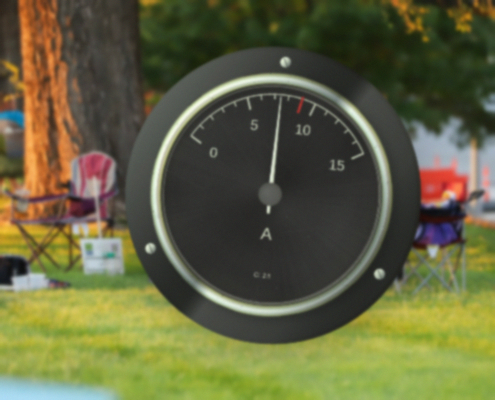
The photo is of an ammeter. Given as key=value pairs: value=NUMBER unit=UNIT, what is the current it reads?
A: value=7.5 unit=A
